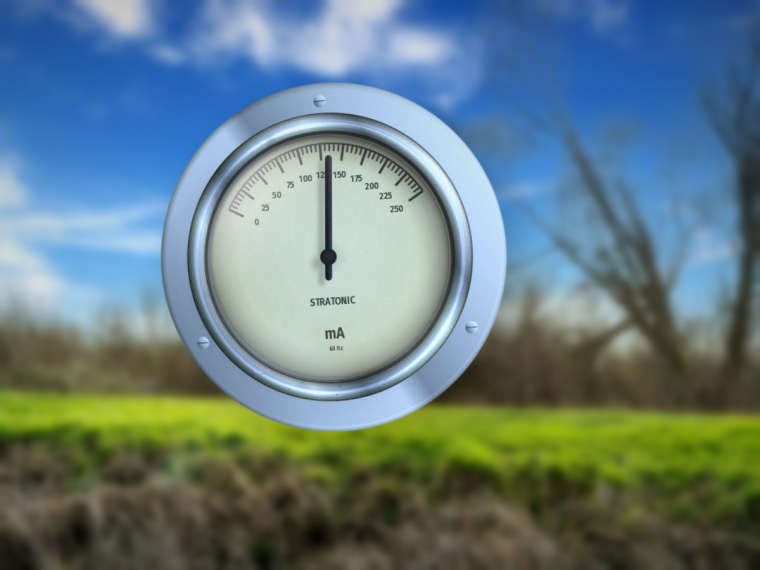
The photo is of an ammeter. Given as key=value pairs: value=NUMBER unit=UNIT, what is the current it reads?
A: value=135 unit=mA
